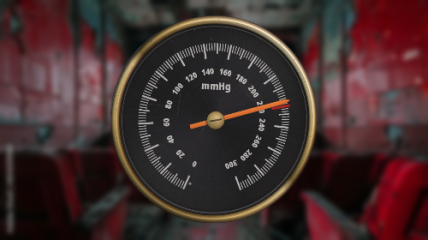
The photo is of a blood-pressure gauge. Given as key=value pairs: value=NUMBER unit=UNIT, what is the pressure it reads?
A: value=220 unit=mmHg
